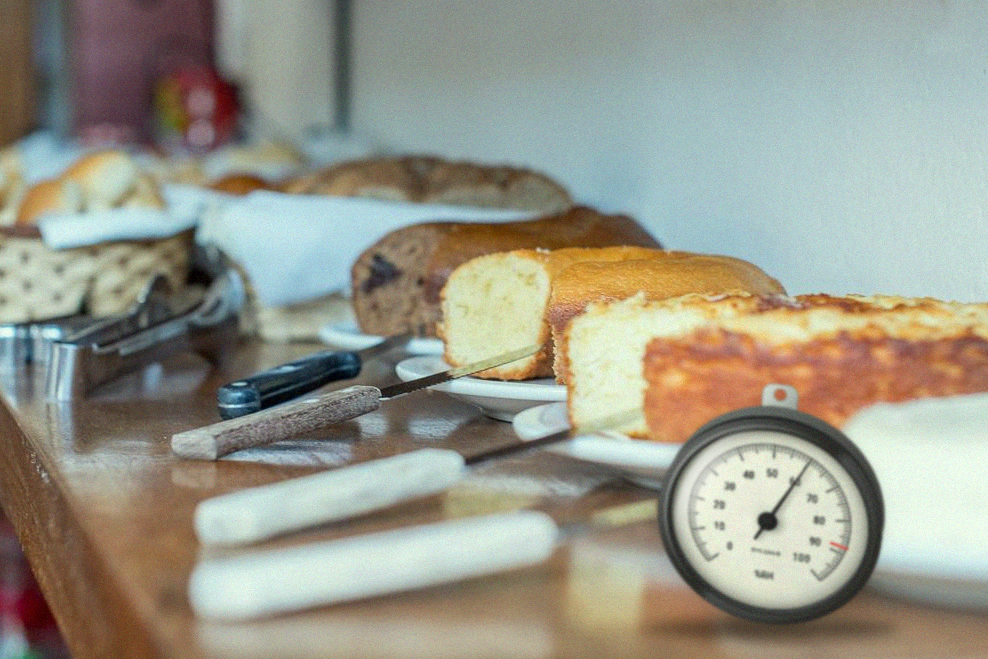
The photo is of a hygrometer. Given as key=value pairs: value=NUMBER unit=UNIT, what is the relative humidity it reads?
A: value=60 unit=%
